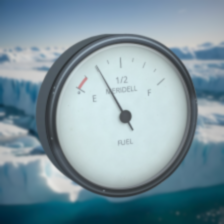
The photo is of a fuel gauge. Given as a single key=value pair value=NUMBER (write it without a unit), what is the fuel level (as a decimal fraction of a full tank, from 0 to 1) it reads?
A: value=0.25
